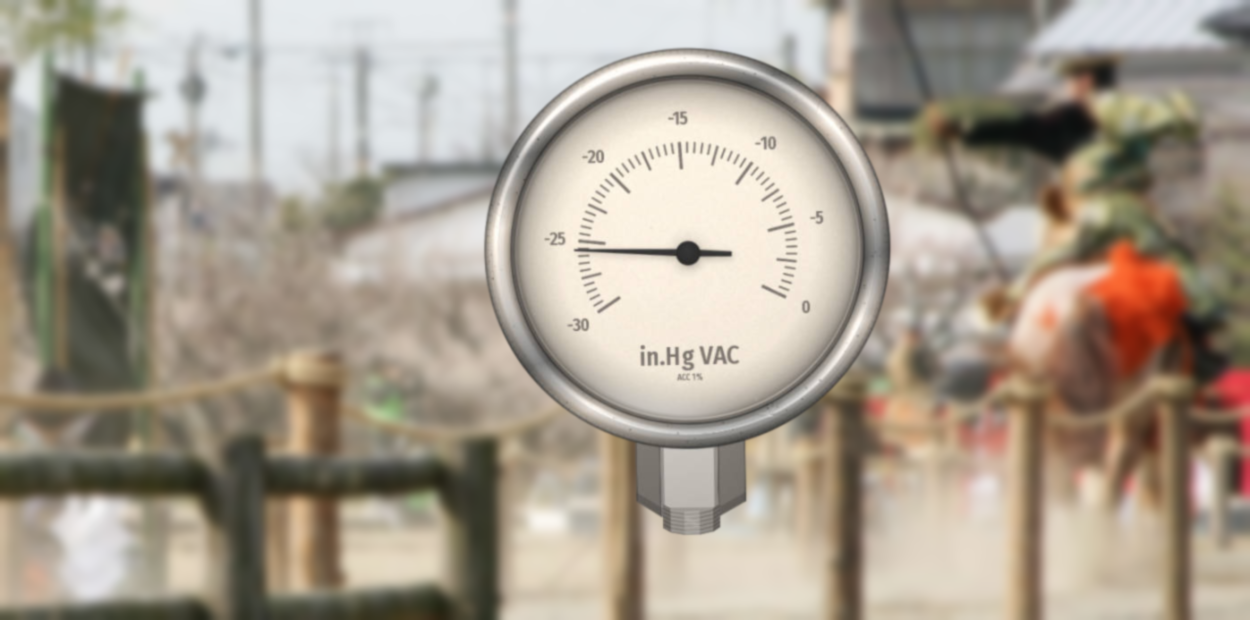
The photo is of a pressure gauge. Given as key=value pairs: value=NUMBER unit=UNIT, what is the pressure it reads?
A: value=-25.5 unit=inHg
